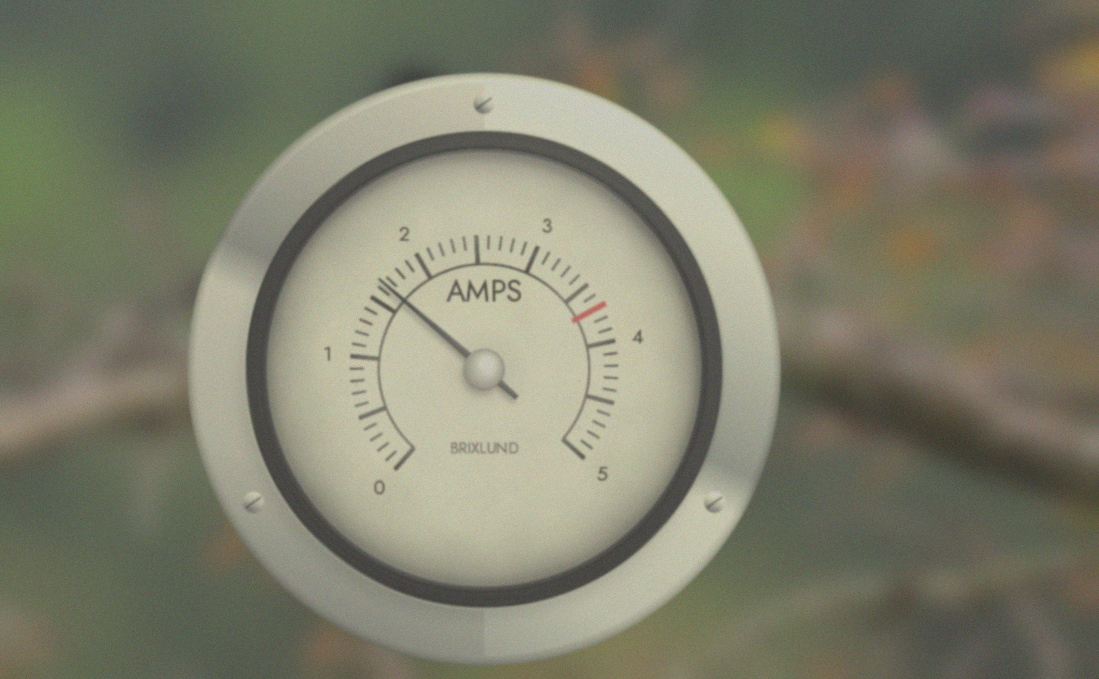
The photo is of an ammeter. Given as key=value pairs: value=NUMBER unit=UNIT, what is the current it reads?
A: value=1.65 unit=A
